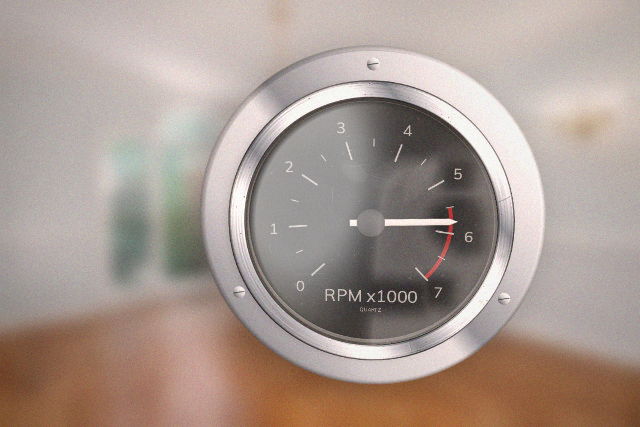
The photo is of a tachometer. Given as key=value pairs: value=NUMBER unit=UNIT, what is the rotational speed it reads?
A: value=5750 unit=rpm
